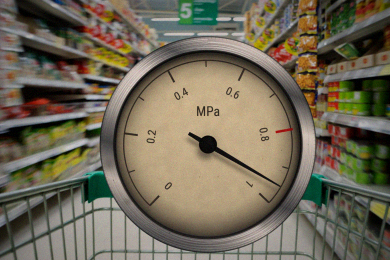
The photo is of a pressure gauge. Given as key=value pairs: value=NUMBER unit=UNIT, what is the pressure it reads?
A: value=0.95 unit=MPa
